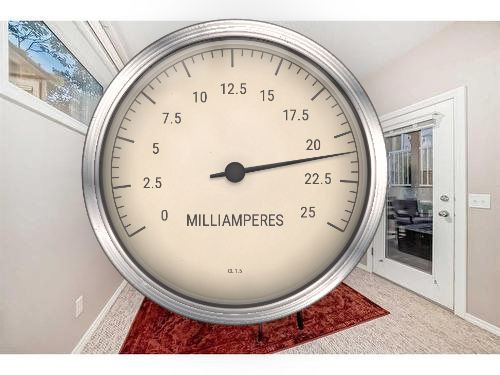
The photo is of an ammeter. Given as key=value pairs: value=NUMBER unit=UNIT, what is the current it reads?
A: value=21 unit=mA
